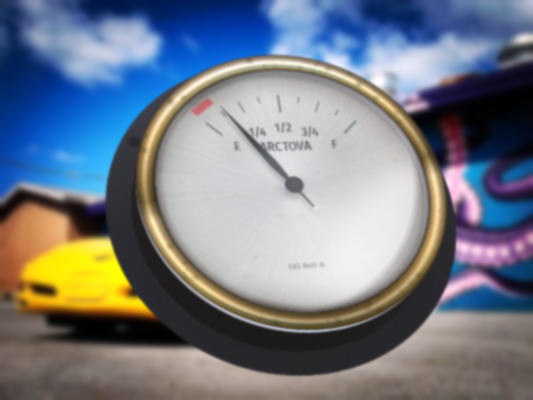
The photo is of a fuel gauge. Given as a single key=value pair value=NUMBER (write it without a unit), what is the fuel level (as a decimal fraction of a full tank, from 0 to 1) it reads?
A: value=0.125
